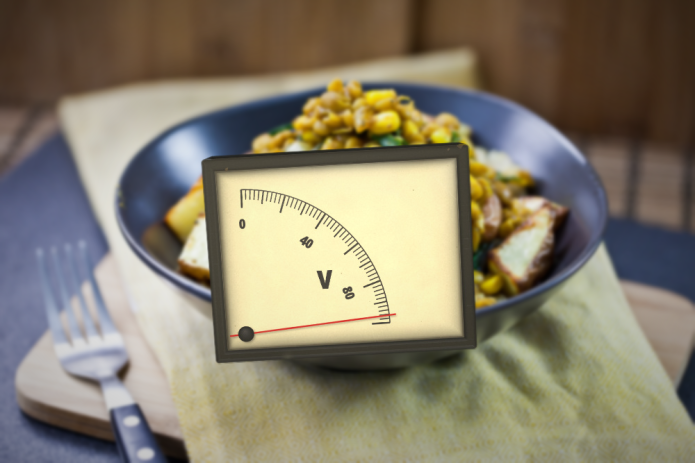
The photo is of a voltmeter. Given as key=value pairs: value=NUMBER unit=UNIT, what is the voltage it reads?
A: value=96 unit=V
